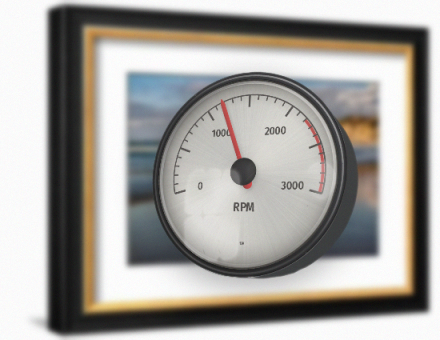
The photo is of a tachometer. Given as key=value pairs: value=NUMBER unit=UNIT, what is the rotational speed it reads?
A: value=1200 unit=rpm
